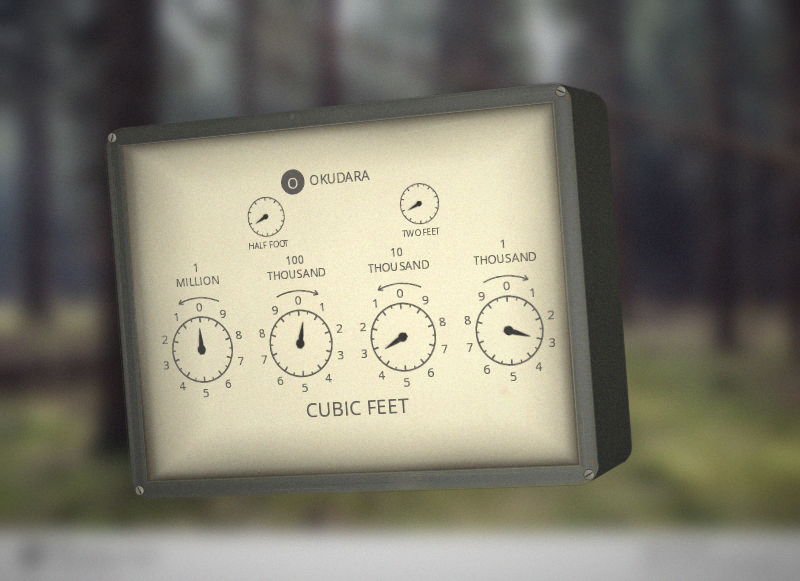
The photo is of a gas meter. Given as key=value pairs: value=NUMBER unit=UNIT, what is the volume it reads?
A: value=3300 unit=ft³
